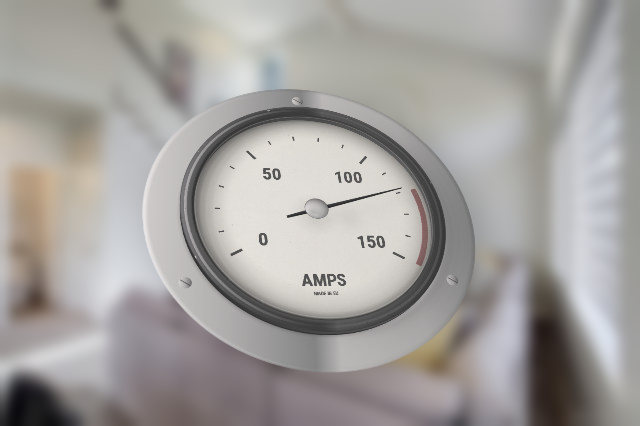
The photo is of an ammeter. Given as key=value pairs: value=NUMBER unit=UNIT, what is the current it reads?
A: value=120 unit=A
